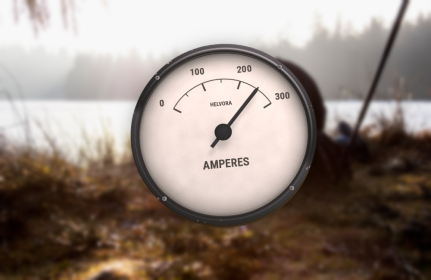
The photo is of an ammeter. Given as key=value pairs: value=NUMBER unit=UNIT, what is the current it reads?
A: value=250 unit=A
